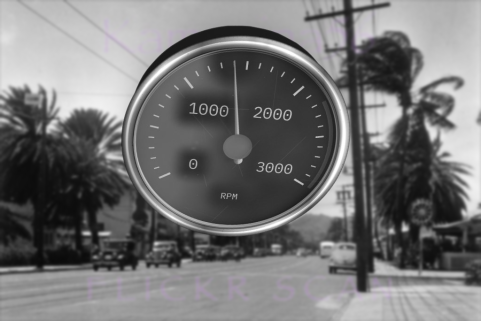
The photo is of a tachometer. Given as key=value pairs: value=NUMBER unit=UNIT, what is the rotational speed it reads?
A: value=1400 unit=rpm
